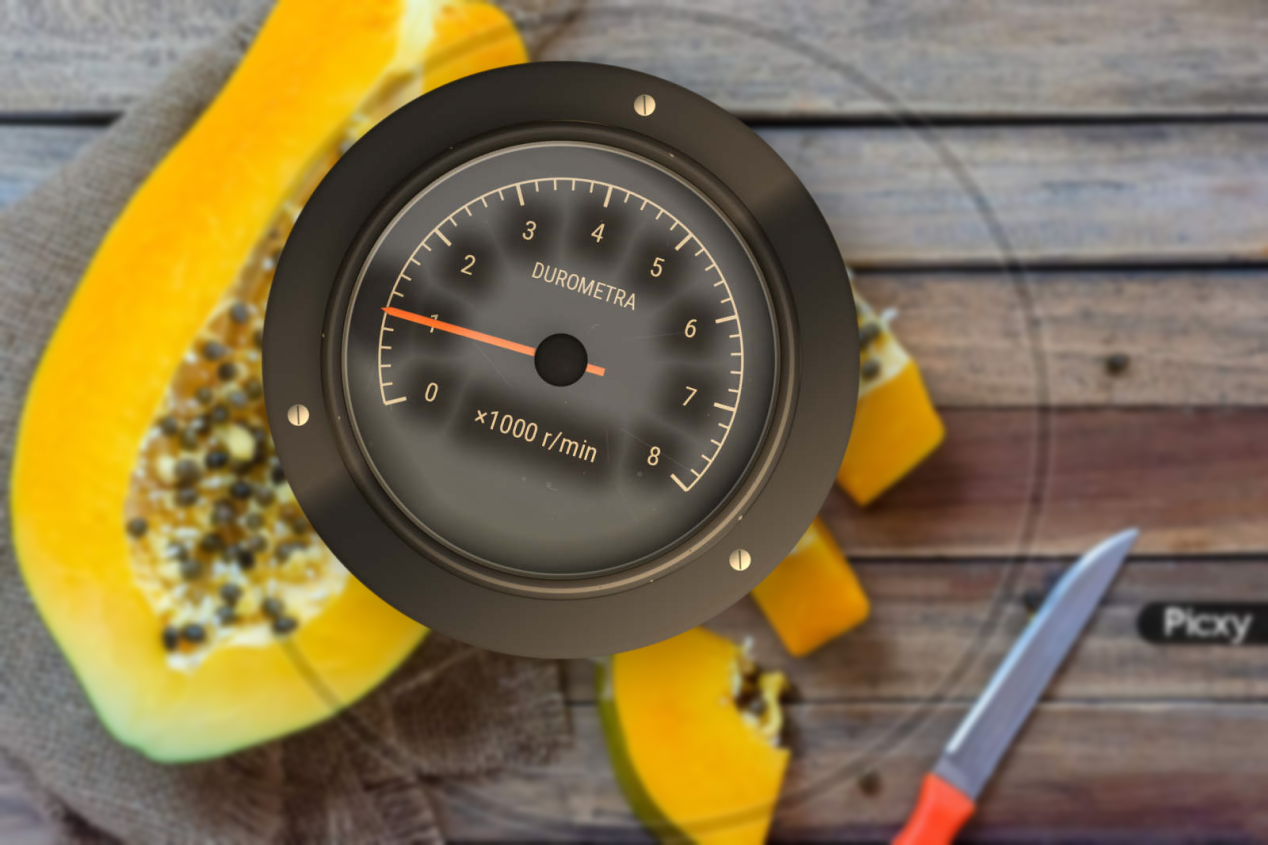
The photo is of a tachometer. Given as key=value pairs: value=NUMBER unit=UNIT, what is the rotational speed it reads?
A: value=1000 unit=rpm
